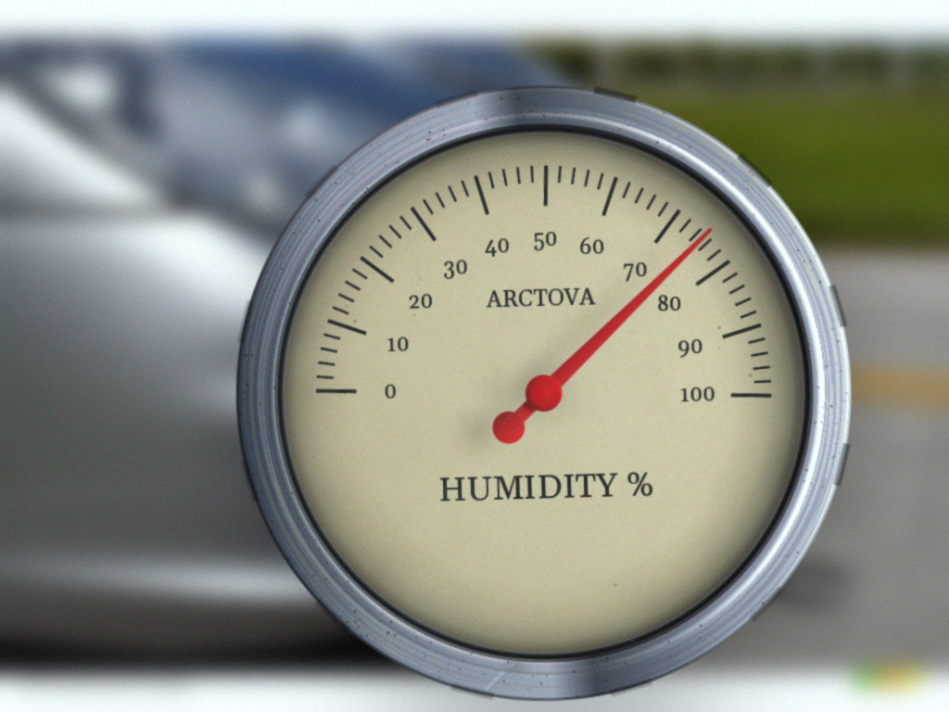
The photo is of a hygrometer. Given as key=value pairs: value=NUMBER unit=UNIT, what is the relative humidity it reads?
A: value=75 unit=%
